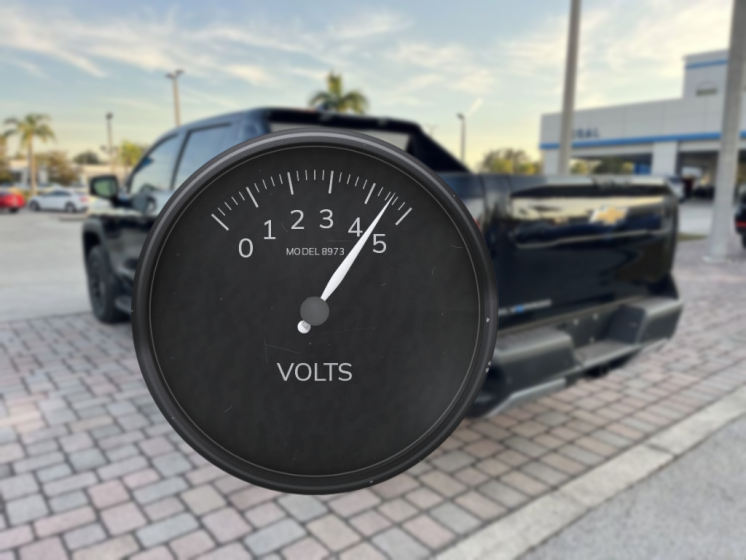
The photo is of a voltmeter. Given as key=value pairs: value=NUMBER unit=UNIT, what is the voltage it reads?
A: value=4.5 unit=V
